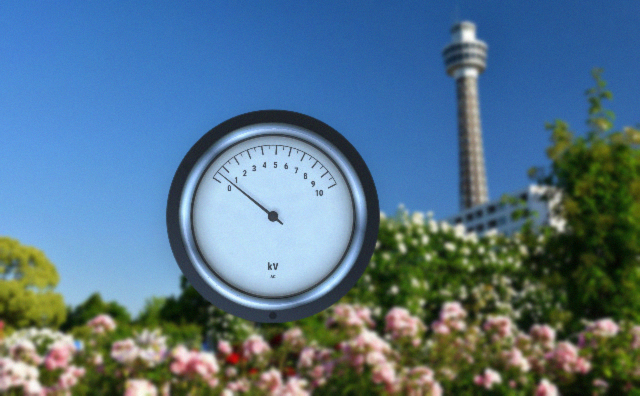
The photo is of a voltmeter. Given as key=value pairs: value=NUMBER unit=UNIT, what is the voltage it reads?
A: value=0.5 unit=kV
